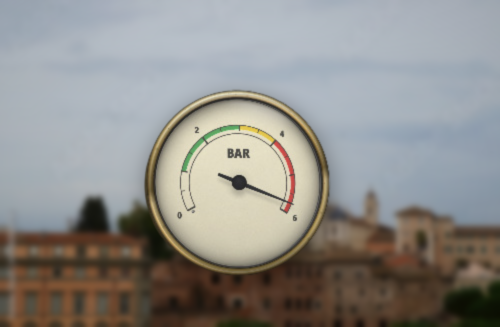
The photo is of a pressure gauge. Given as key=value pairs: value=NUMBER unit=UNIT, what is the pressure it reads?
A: value=5.75 unit=bar
